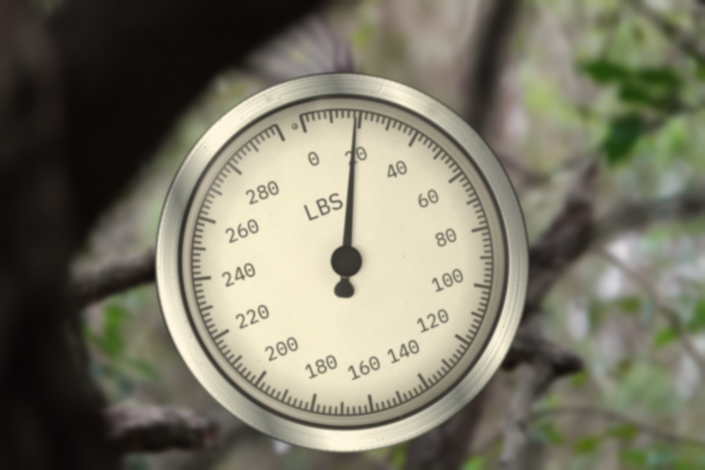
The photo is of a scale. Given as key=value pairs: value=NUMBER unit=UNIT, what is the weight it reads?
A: value=18 unit=lb
